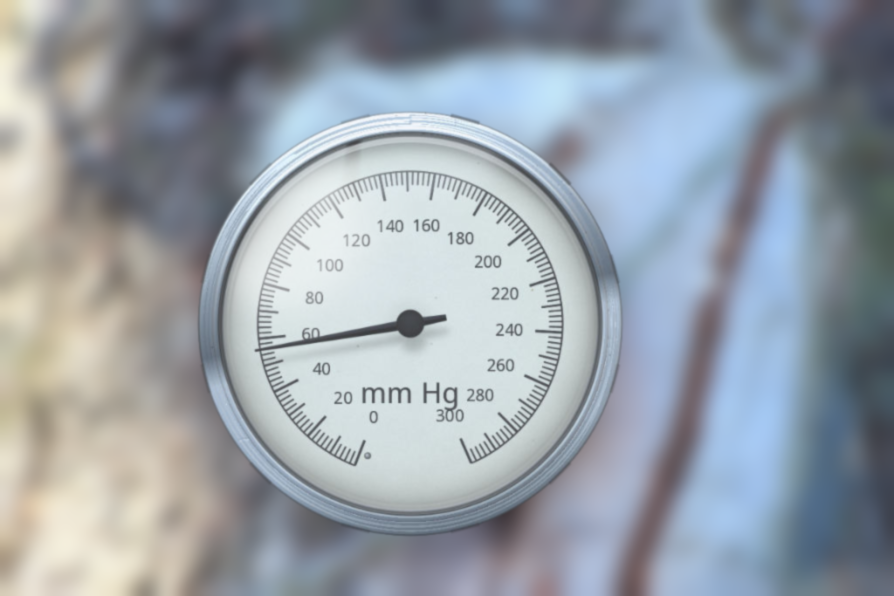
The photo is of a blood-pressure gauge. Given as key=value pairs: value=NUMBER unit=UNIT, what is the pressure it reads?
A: value=56 unit=mmHg
